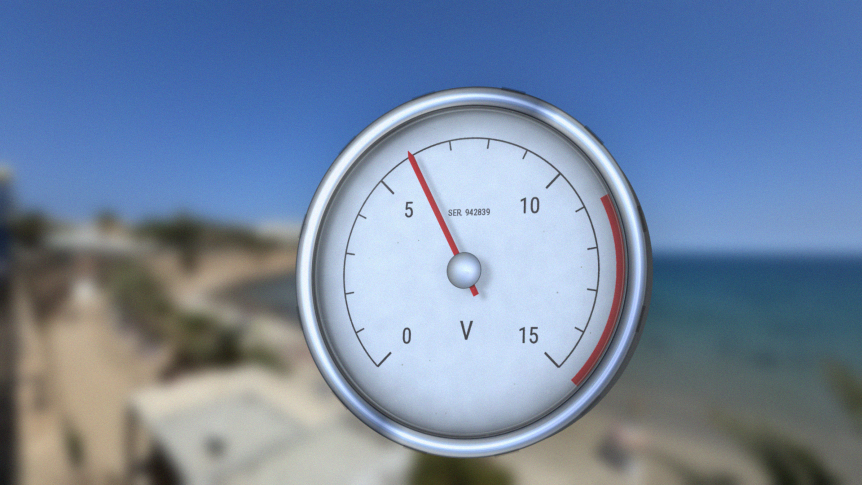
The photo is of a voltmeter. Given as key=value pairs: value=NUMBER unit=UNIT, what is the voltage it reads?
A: value=6 unit=V
